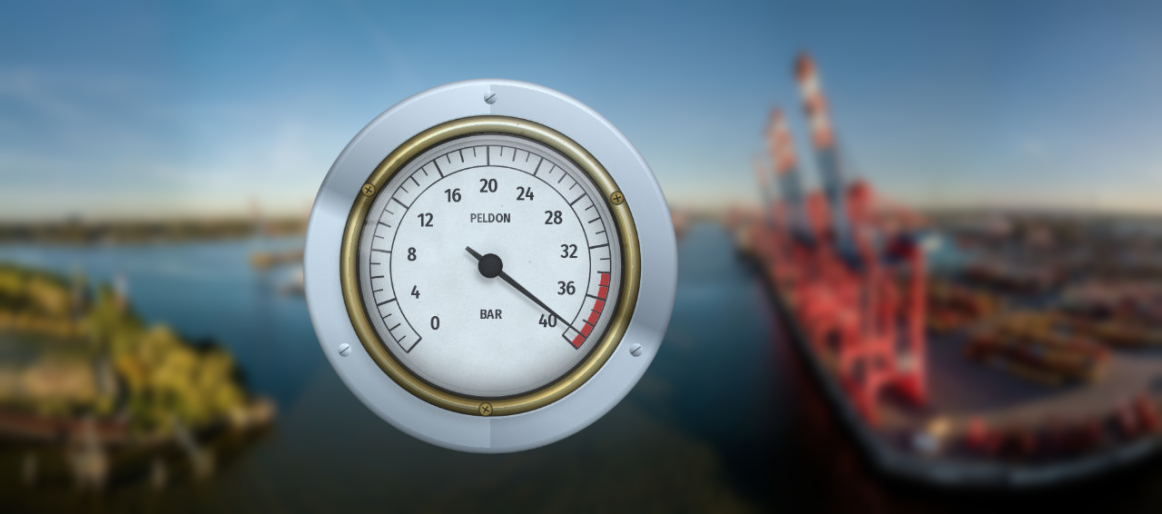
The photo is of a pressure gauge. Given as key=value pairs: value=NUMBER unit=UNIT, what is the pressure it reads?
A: value=39 unit=bar
